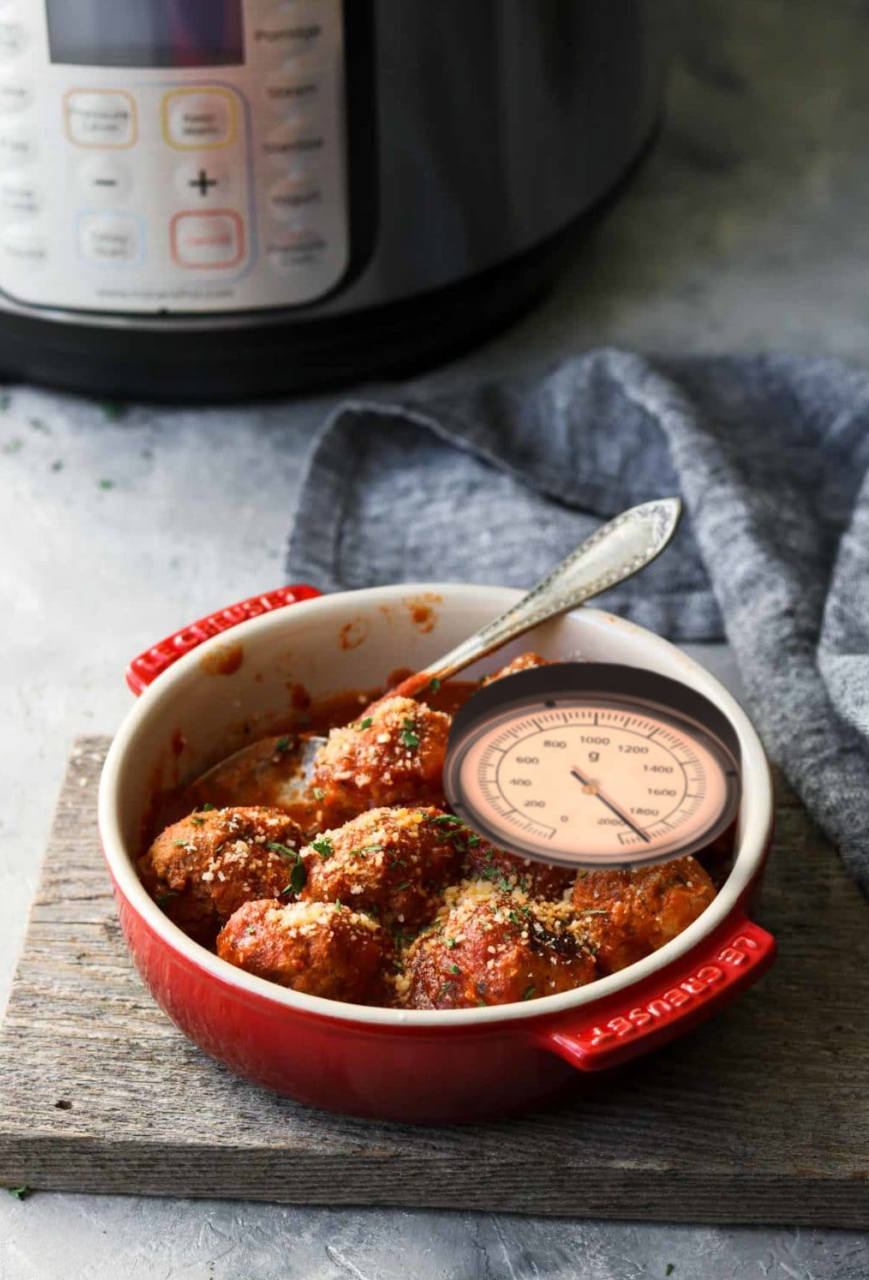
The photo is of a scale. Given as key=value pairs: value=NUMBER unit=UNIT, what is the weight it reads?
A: value=1900 unit=g
